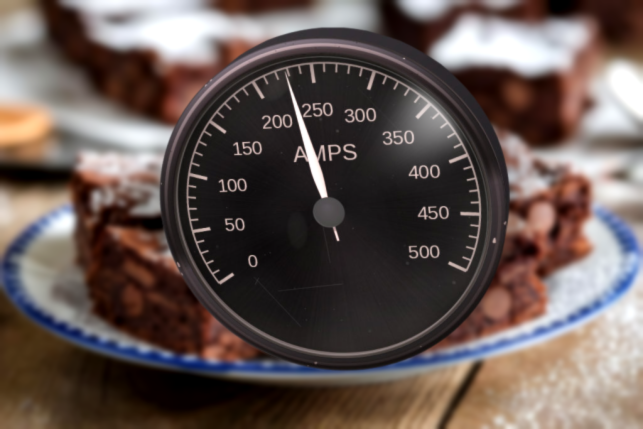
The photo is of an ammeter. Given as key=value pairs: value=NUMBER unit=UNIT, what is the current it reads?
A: value=230 unit=A
